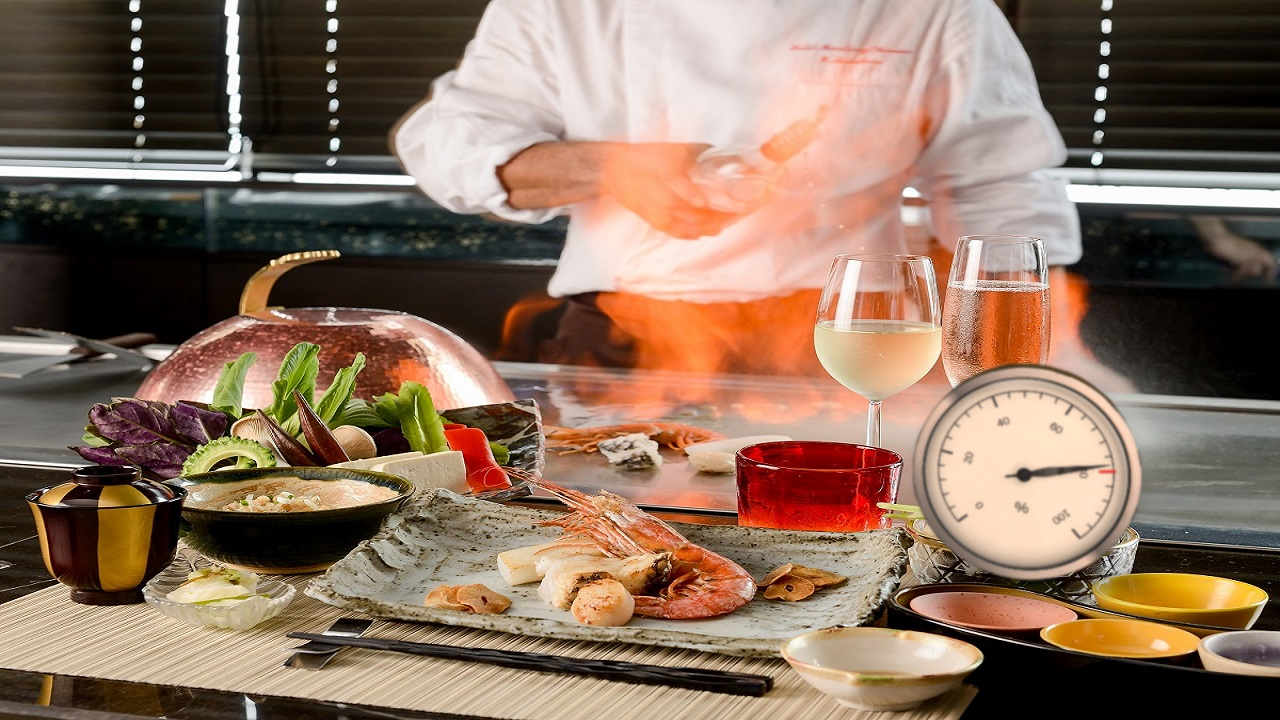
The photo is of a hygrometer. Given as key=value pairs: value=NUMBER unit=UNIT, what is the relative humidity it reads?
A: value=78 unit=%
